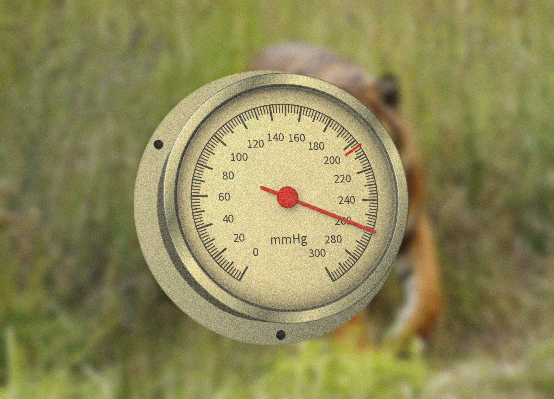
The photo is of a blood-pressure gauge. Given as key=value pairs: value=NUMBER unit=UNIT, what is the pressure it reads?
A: value=260 unit=mmHg
